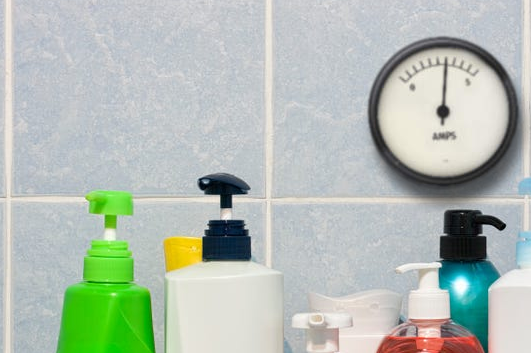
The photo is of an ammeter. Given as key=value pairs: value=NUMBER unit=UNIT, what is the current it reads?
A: value=3 unit=A
